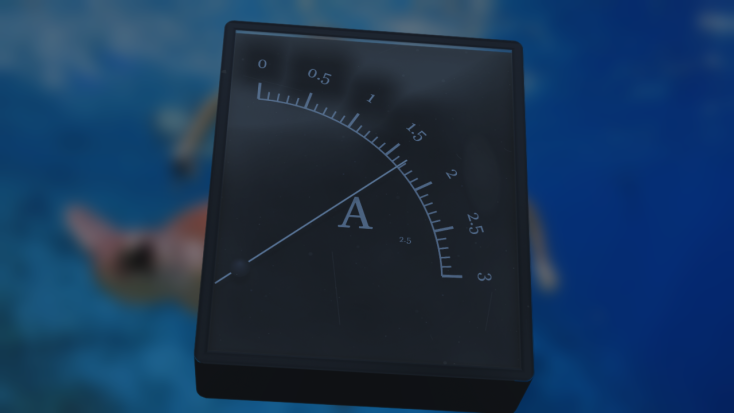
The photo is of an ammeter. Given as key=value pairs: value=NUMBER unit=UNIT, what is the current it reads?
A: value=1.7 unit=A
